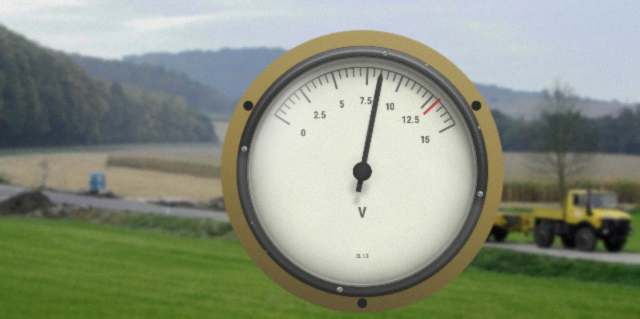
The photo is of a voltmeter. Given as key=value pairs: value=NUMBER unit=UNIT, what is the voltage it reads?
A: value=8.5 unit=V
